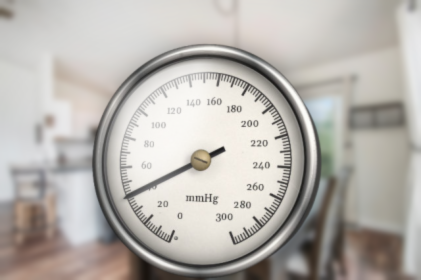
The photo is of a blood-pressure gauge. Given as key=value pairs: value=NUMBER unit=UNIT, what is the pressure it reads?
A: value=40 unit=mmHg
